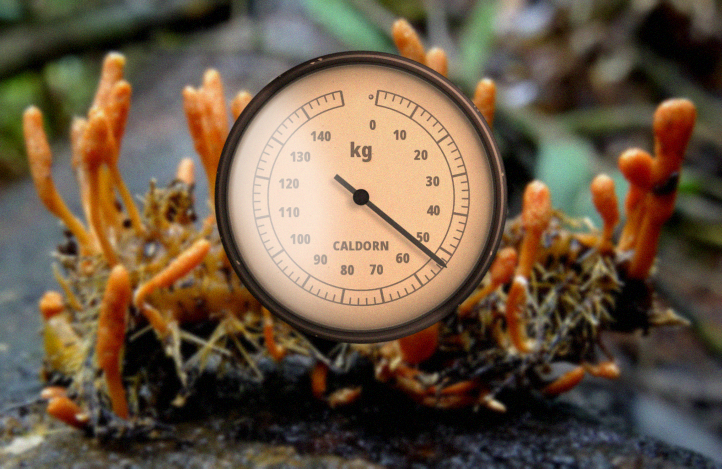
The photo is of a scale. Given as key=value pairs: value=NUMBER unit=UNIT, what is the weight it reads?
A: value=53 unit=kg
